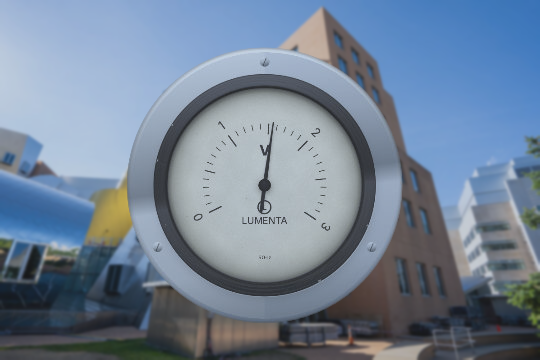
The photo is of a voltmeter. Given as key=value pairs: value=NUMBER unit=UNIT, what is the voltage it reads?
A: value=1.55 unit=V
